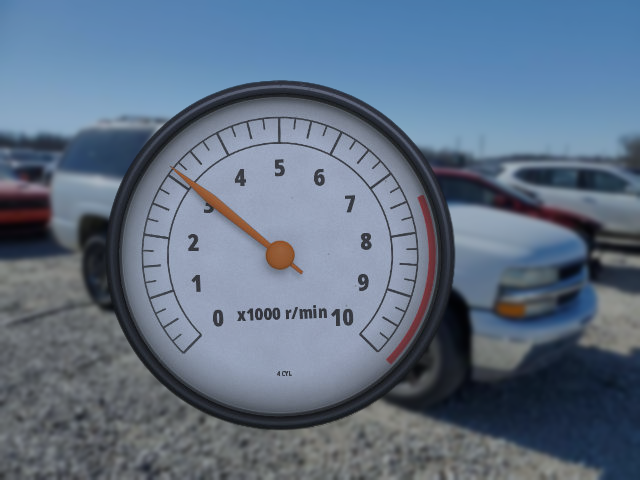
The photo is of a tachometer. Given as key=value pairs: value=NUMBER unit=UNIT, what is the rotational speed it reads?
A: value=3125 unit=rpm
